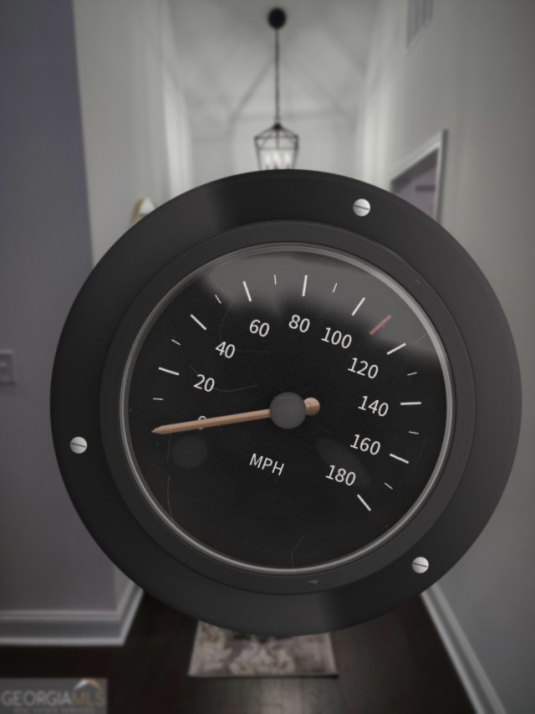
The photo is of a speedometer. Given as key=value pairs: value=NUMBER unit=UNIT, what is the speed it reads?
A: value=0 unit=mph
